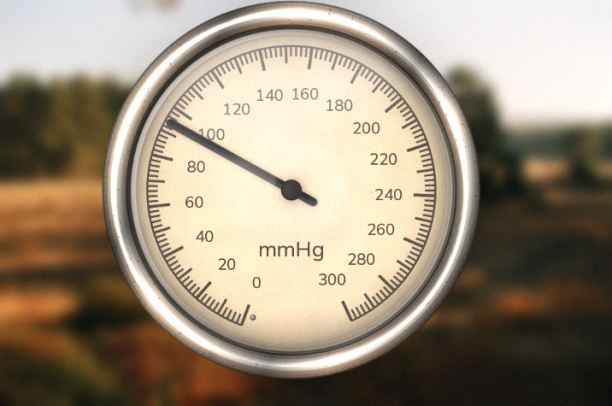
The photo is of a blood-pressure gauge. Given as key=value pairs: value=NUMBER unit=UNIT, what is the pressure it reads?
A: value=94 unit=mmHg
